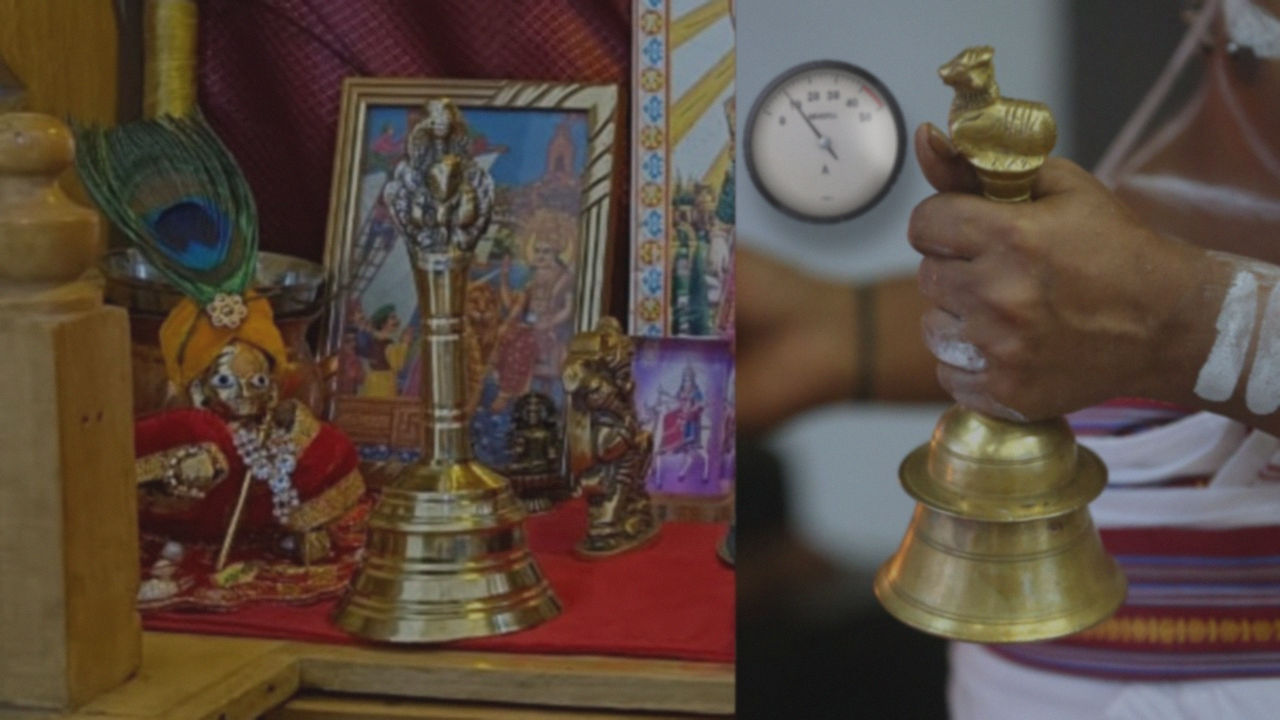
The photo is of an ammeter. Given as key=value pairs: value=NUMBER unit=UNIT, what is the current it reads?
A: value=10 unit=A
